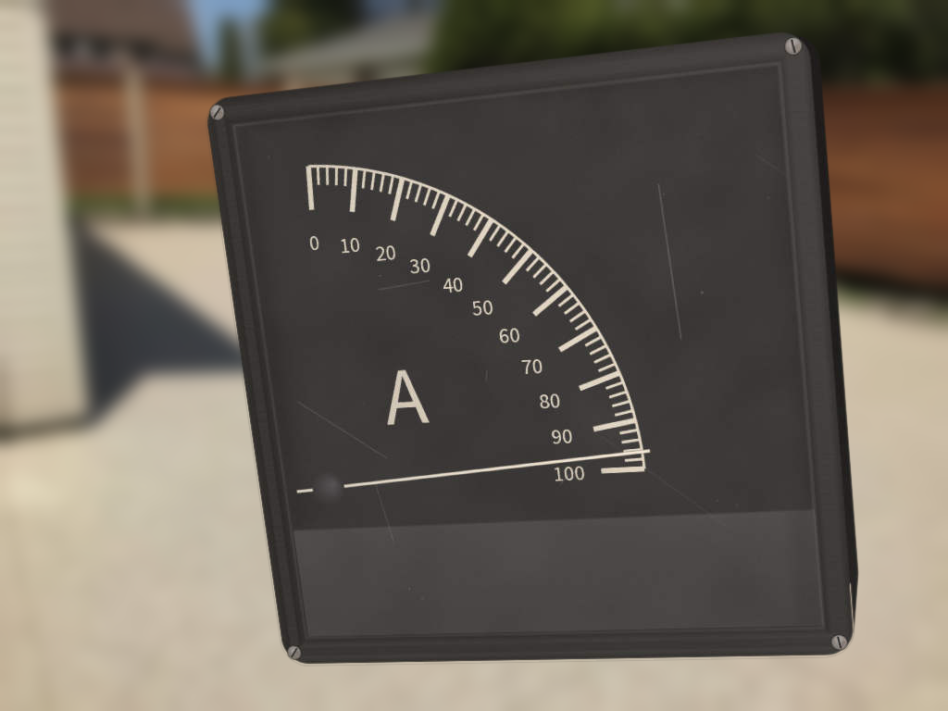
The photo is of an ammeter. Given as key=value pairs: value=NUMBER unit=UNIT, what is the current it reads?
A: value=96 unit=A
